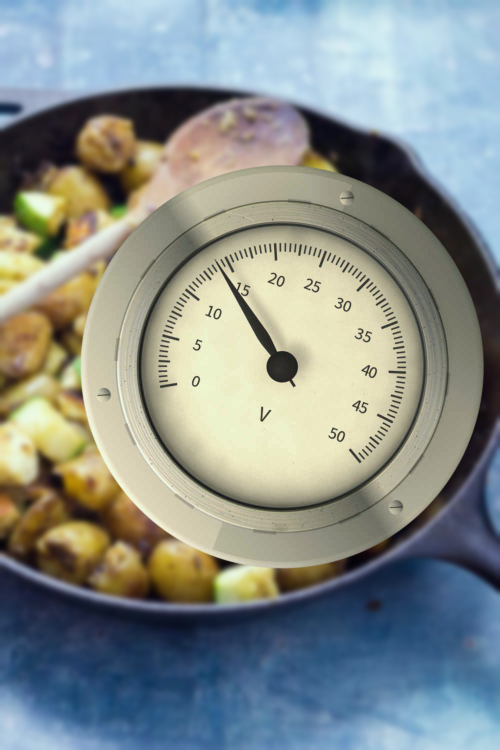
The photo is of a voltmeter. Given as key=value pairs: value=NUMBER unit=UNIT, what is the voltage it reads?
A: value=14 unit=V
